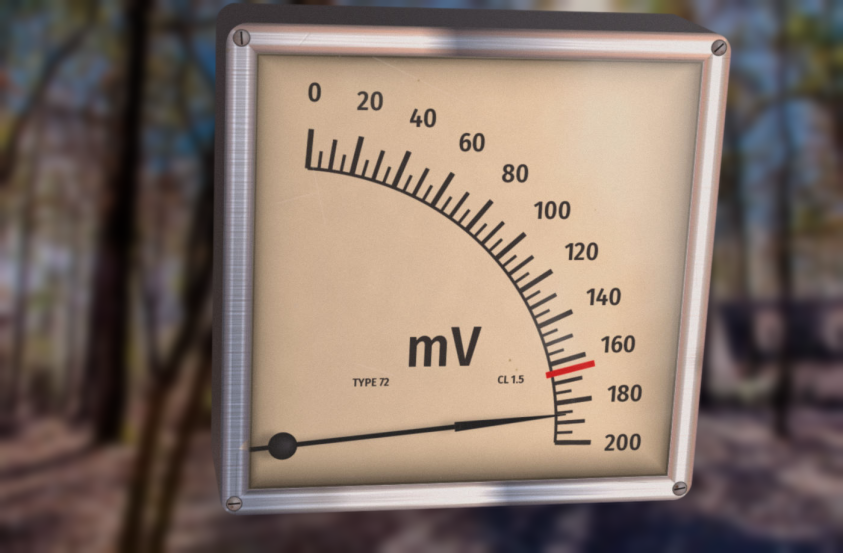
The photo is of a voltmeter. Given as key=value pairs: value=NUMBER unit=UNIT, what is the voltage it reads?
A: value=185 unit=mV
